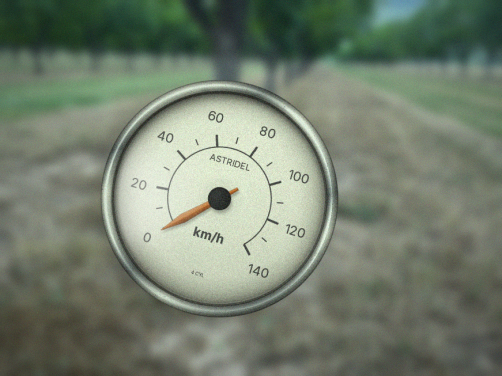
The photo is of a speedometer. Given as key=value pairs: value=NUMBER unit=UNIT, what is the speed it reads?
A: value=0 unit=km/h
